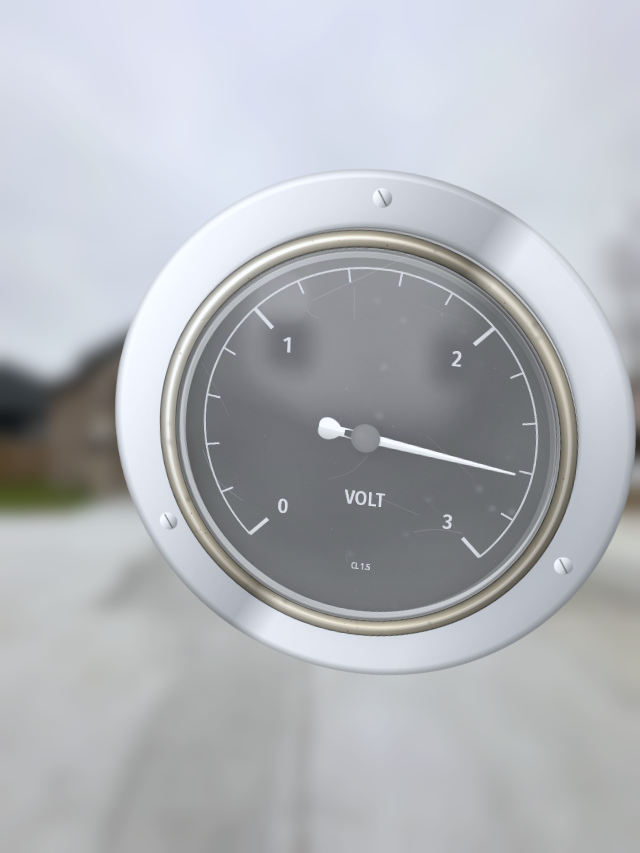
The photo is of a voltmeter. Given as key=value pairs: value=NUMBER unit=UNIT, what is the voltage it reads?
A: value=2.6 unit=V
